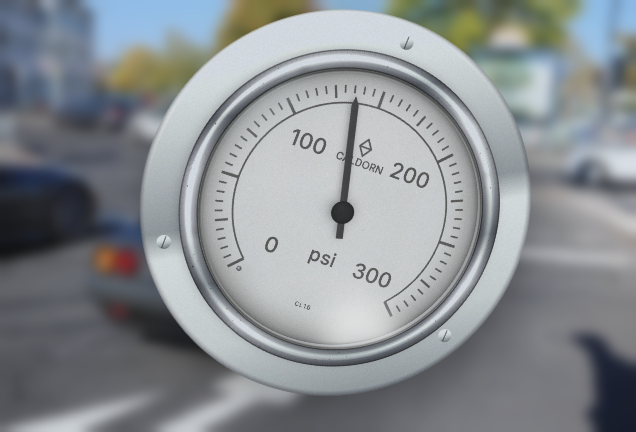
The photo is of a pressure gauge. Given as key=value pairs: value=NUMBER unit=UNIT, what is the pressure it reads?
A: value=135 unit=psi
